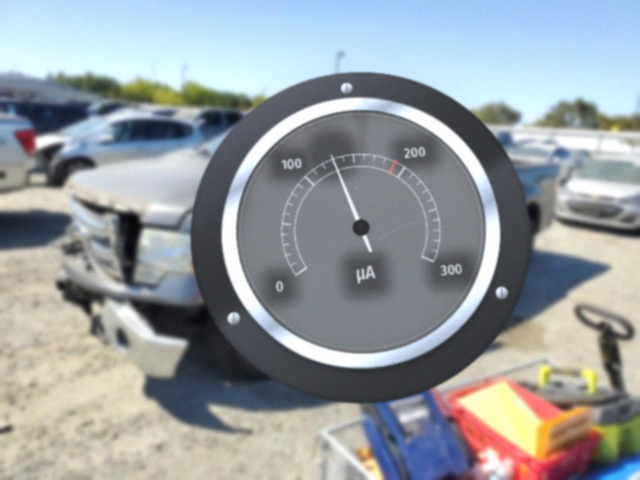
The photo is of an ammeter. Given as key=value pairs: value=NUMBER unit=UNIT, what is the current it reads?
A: value=130 unit=µA
